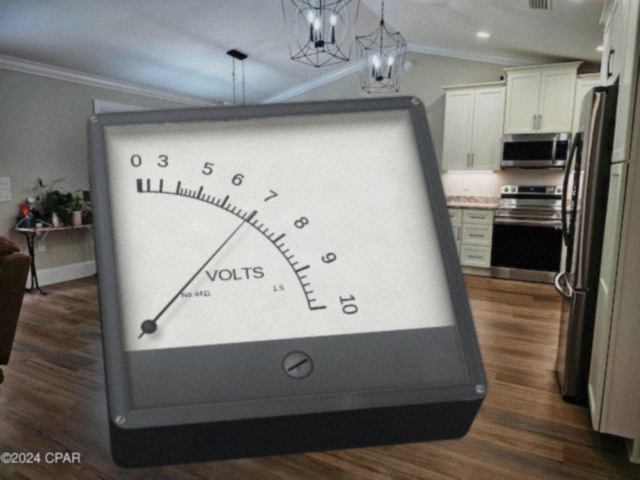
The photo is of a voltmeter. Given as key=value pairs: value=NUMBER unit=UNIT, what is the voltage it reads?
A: value=7 unit=V
